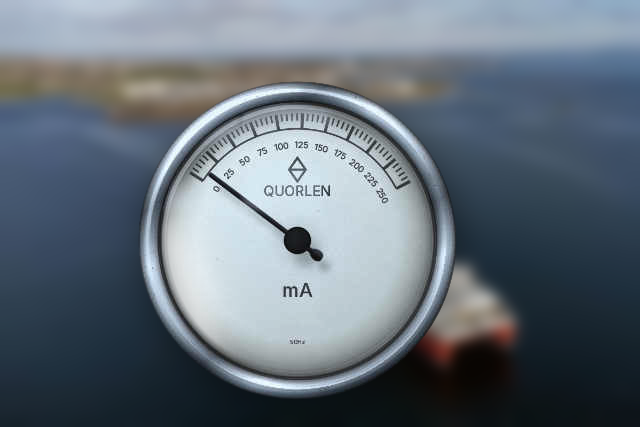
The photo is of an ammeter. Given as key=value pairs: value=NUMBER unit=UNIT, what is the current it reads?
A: value=10 unit=mA
